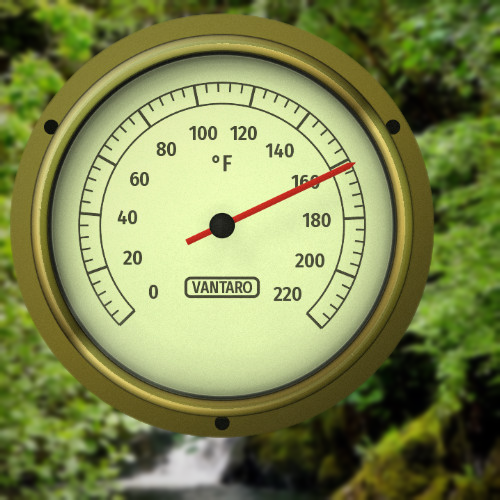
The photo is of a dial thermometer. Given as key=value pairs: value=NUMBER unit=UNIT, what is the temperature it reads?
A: value=162 unit=°F
